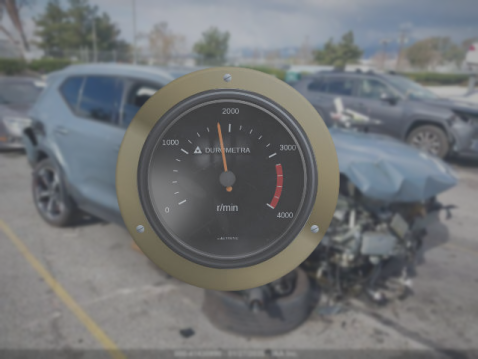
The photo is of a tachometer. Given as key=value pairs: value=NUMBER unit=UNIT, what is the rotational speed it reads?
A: value=1800 unit=rpm
